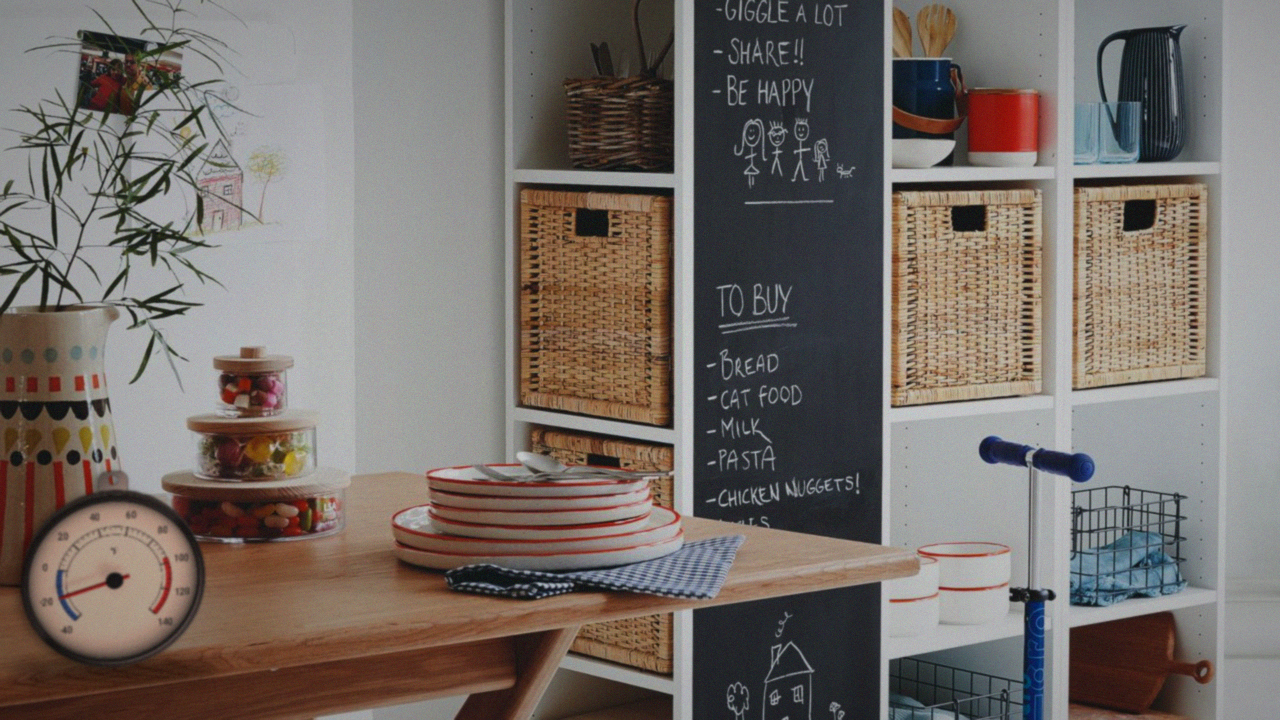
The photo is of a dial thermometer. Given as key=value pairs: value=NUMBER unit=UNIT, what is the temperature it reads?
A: value=-20 unit=°F
